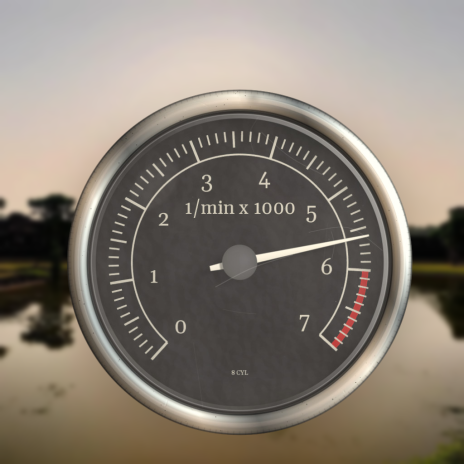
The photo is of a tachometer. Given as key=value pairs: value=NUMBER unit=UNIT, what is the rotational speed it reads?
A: value=5600 unit=rpm
